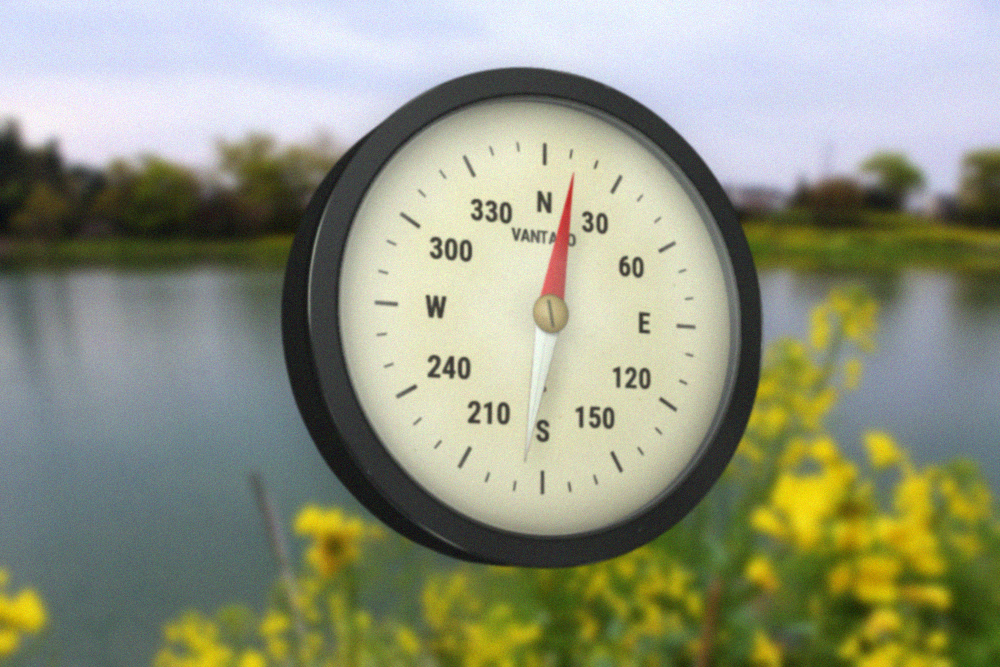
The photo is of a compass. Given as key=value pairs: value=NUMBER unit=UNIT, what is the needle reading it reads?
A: value=10 unit=°
